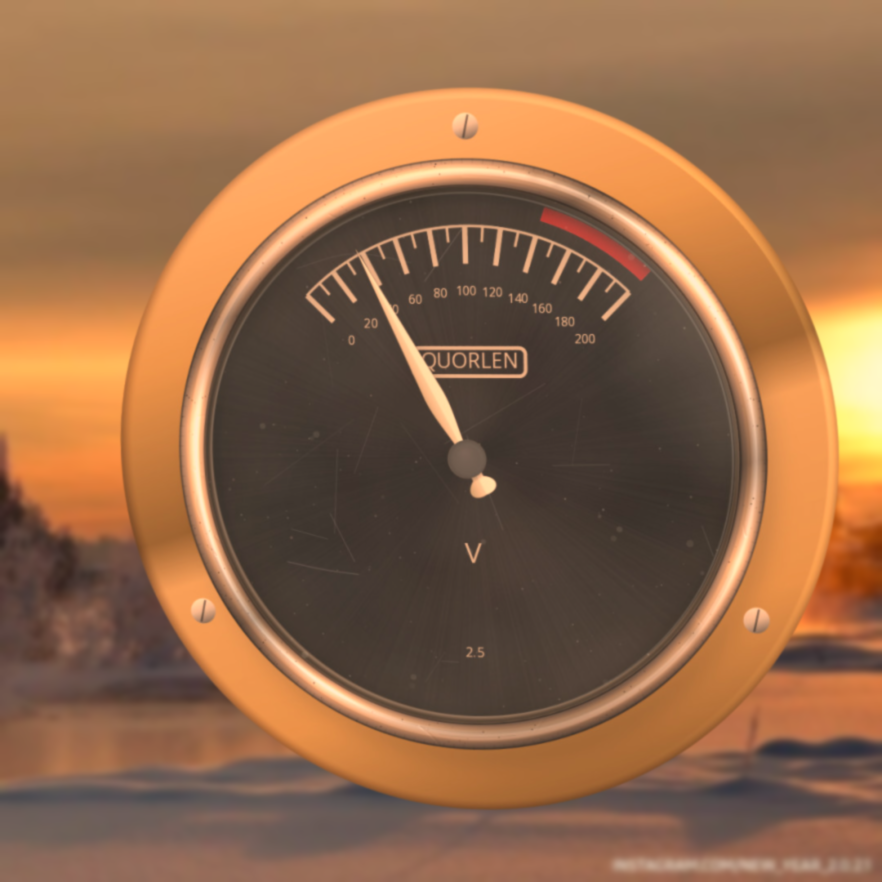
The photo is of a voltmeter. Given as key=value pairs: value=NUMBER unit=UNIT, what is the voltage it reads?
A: value=40 unit=V
